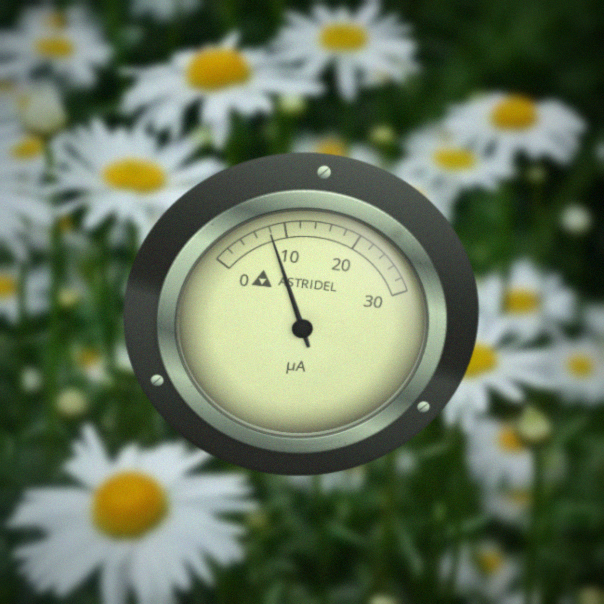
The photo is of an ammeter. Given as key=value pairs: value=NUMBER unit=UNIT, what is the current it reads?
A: value=8 unit=µA
